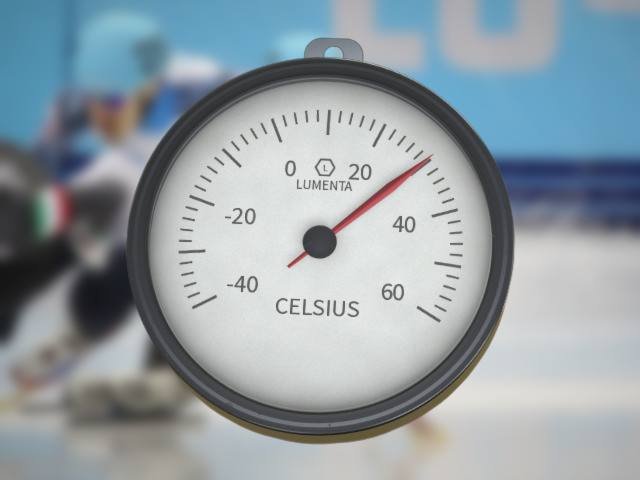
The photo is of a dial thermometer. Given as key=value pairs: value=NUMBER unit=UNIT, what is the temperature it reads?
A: value=30 unit=°C
